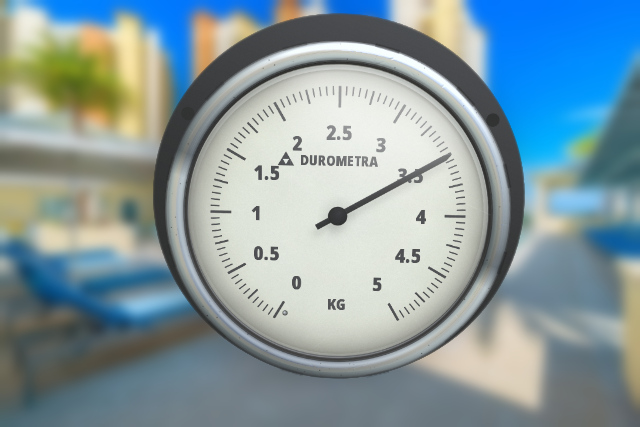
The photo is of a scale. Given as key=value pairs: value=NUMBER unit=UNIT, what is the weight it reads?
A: value=3.5 unit=kg
